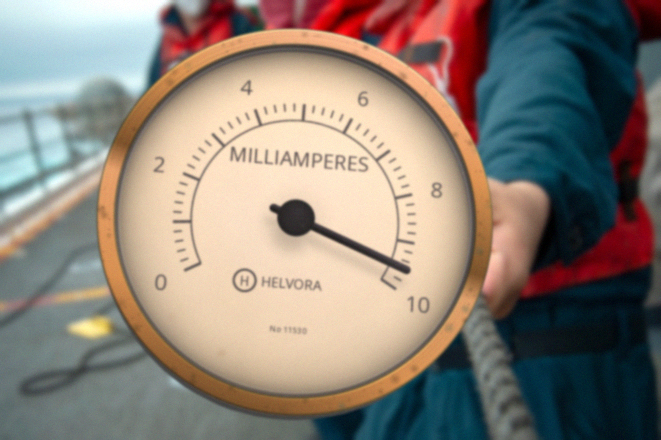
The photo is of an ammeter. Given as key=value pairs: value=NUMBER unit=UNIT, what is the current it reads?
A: value=9.6 unit=mA
